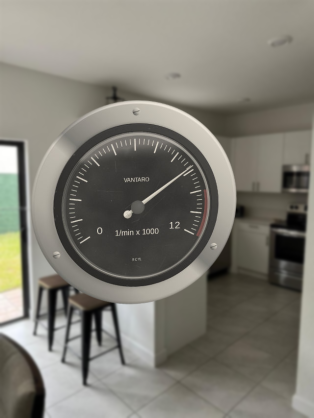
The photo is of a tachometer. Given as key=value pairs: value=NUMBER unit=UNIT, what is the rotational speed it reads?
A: value=8800 unit=rpm
